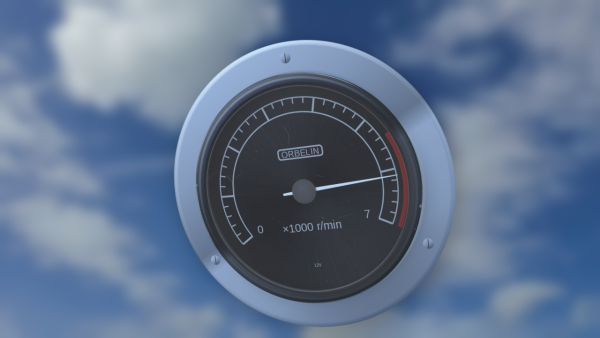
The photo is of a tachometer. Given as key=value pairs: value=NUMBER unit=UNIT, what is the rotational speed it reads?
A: value=6100 unit=rpm
